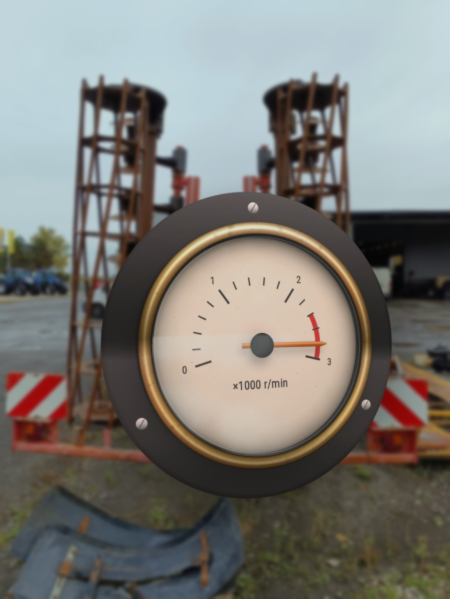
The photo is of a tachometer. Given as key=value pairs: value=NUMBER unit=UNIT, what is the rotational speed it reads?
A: value=2800 unit=rpm
